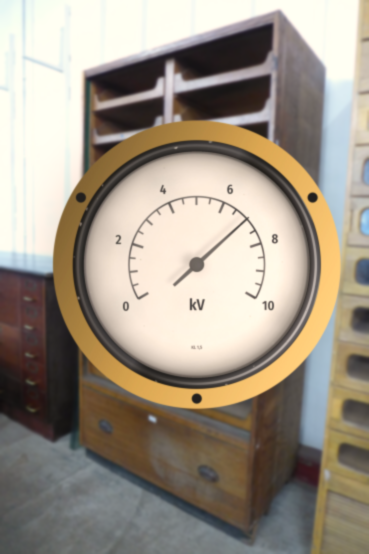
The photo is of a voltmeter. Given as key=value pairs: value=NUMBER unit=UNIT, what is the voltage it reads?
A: value=7 unit=kV
